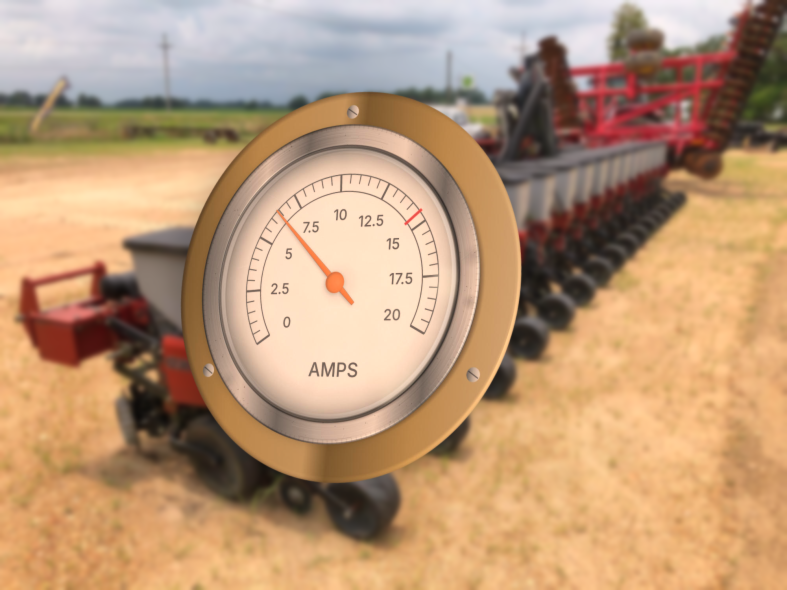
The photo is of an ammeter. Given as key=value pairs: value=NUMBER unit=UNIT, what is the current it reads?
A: value=6.5 unit=A
